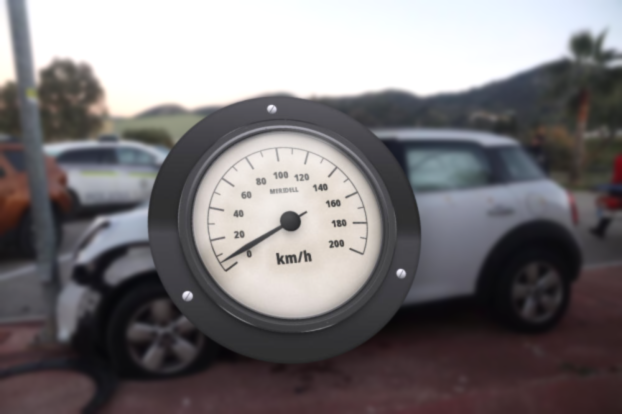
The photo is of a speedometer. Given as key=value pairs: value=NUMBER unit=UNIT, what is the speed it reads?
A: value=5 unit=km/h
